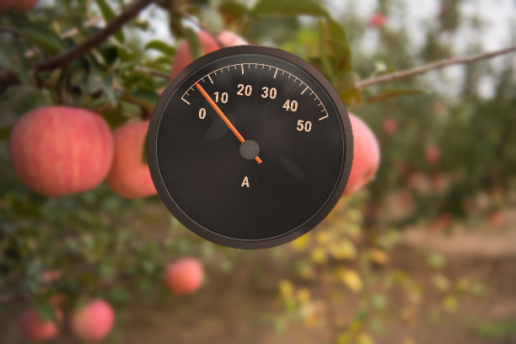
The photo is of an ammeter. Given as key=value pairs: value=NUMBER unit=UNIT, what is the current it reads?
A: value=6 unit=A
